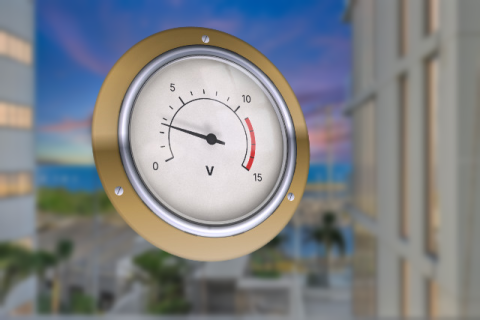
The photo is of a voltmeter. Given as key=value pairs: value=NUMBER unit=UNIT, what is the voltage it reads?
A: value=2.5 unit=V
